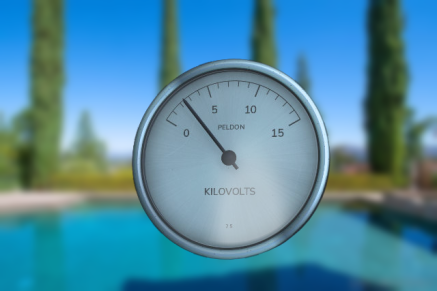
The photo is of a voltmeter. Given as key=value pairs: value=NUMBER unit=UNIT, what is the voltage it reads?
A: value=2.5 unit=kV
